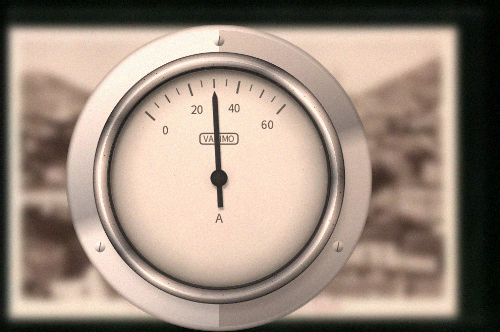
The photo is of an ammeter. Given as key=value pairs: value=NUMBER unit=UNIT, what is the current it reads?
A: value=30 unit=A
